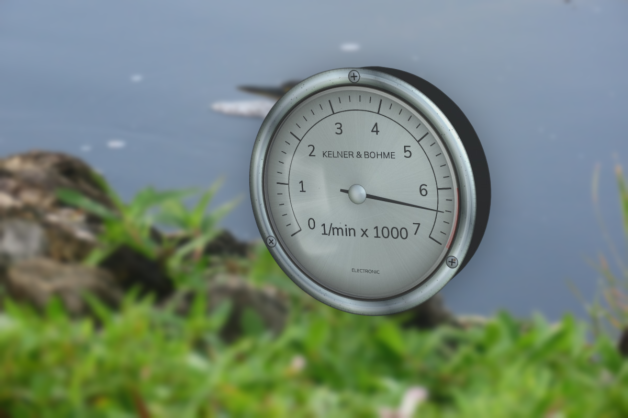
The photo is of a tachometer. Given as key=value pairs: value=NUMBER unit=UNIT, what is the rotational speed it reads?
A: value=6400 unit=rpm
